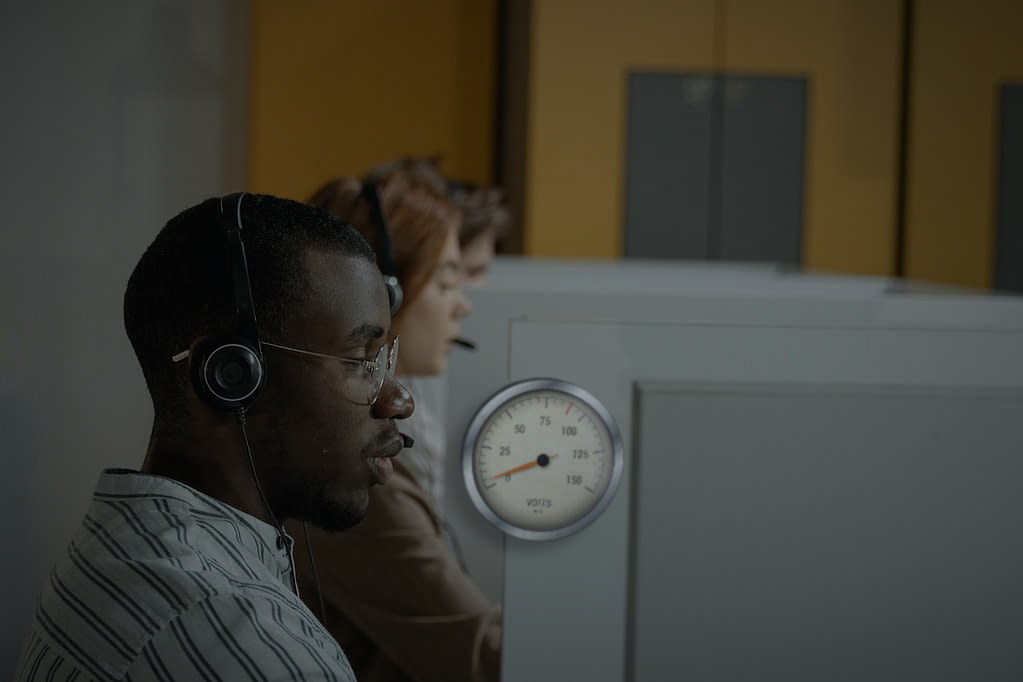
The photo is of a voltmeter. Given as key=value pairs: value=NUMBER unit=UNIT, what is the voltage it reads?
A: value=5 unit=V
